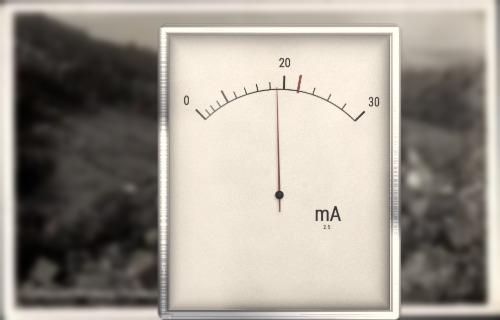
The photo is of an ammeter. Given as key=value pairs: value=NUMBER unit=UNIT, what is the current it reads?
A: value=19 unit=mA
